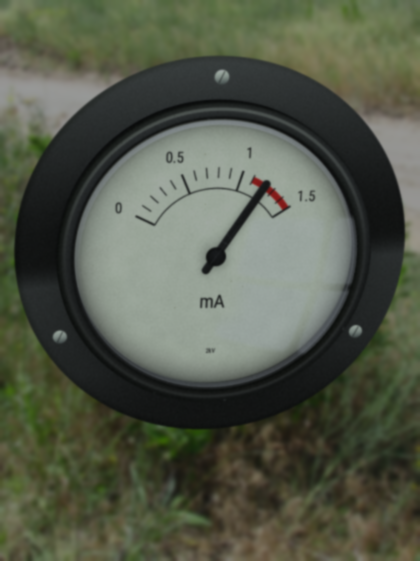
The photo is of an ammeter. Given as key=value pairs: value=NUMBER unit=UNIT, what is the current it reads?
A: value=1.2 unit=mA
